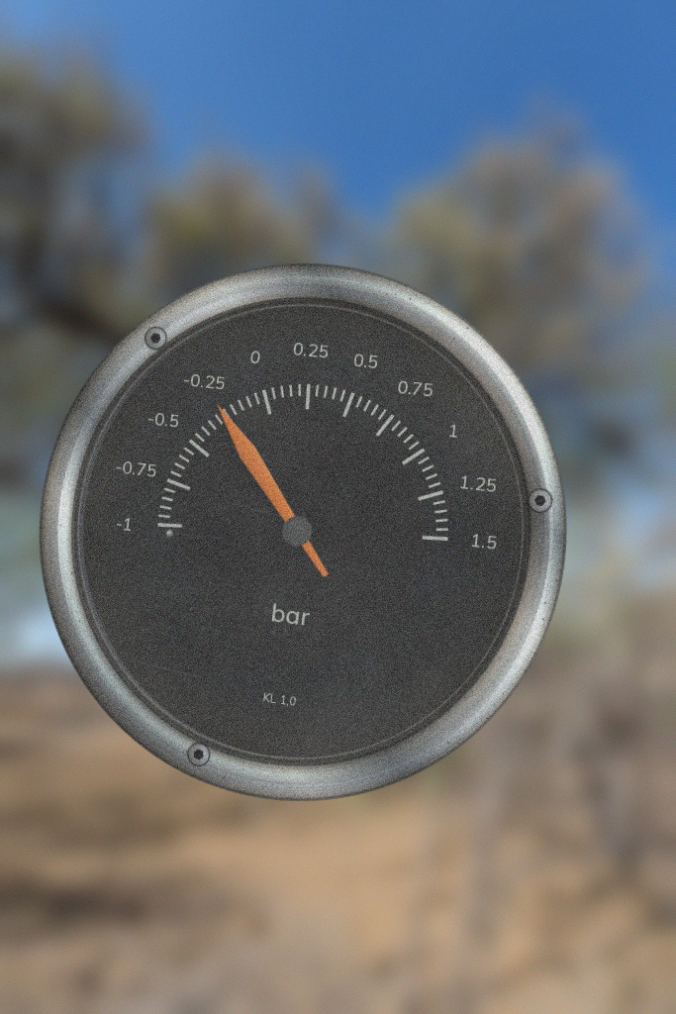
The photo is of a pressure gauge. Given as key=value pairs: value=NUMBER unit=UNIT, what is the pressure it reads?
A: value=-0.25 unit=bar
